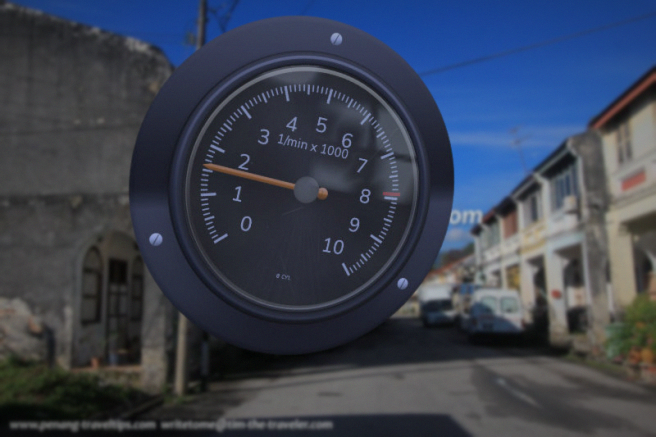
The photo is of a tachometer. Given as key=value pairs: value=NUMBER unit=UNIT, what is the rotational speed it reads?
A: value=1600 unit=rpm
